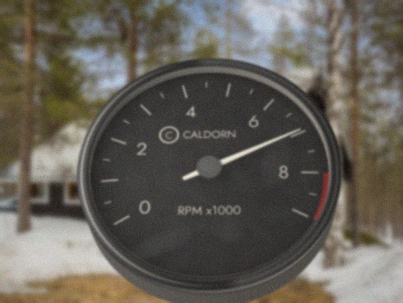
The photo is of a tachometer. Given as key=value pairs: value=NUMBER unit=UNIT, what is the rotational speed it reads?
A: value=7000 unit=rpm
